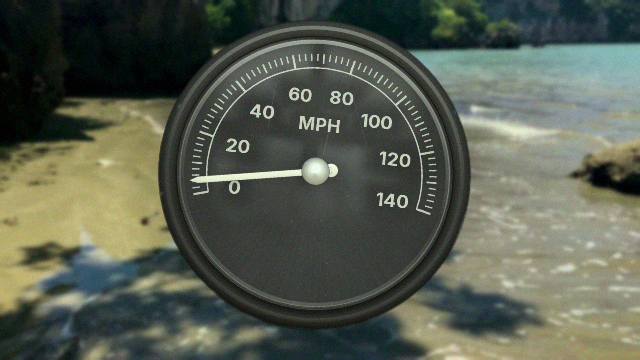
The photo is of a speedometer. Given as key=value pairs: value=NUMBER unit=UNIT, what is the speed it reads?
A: value=4 unit=mph
